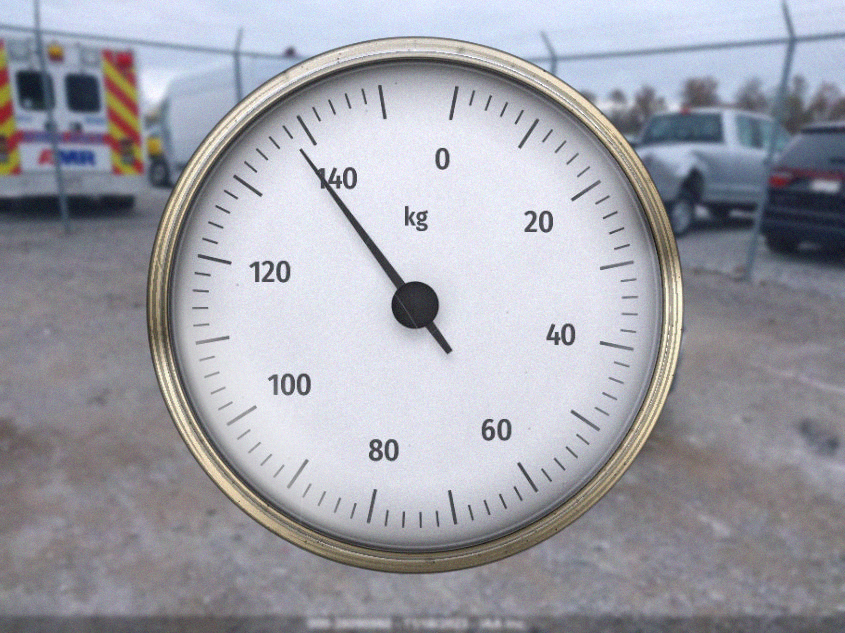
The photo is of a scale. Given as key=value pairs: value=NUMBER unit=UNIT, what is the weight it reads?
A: value=138 unit=kg
